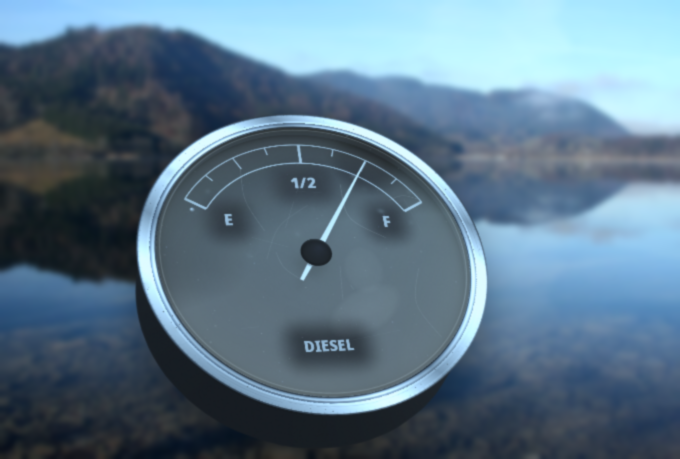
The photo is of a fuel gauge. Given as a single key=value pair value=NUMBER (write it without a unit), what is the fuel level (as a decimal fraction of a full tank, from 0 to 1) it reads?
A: value=0.75
